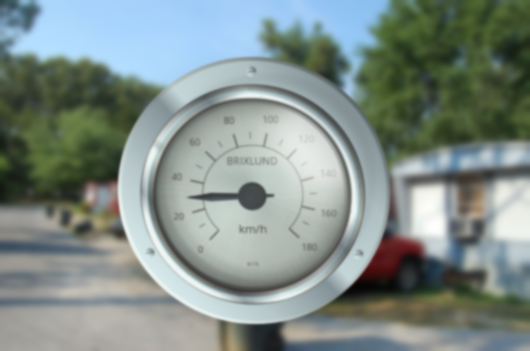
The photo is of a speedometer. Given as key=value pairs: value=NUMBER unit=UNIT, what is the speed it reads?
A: value=30 unit=km/h
